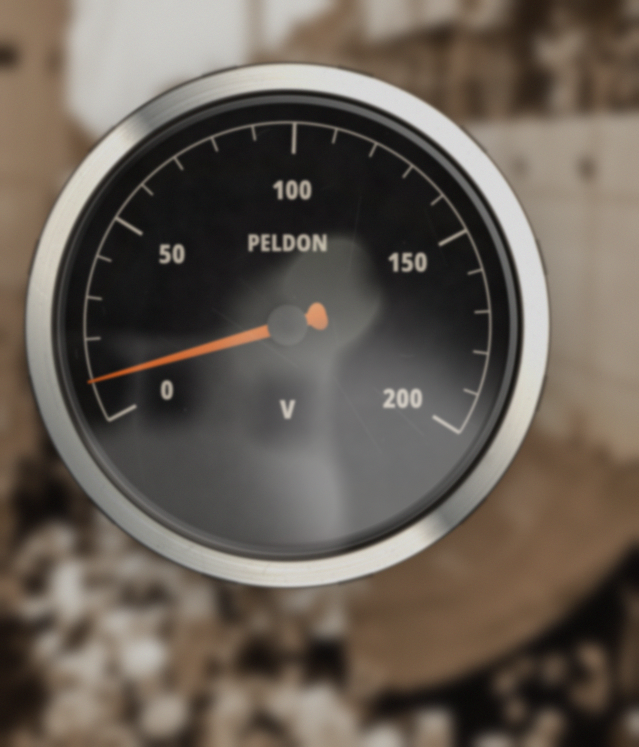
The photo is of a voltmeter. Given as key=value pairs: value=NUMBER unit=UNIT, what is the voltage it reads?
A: value=10 unit=V
